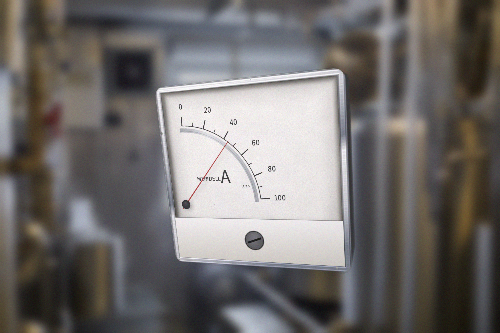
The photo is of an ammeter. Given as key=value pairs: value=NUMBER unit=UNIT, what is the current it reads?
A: value=45 unit=A
